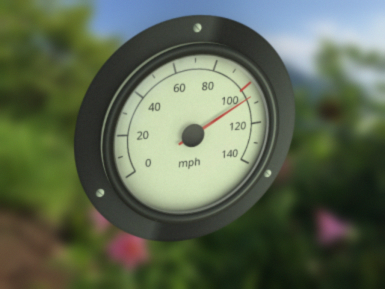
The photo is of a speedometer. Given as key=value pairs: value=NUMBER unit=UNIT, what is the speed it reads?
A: value=105 unit=mph
